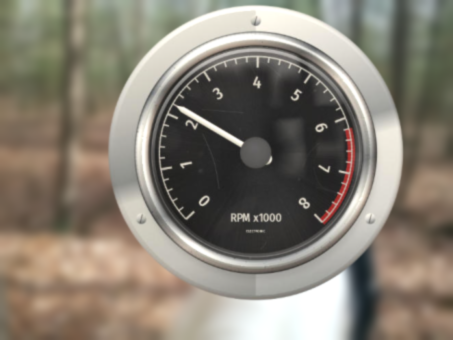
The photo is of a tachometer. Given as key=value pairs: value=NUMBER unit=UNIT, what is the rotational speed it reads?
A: value=2200 unit=rpm
